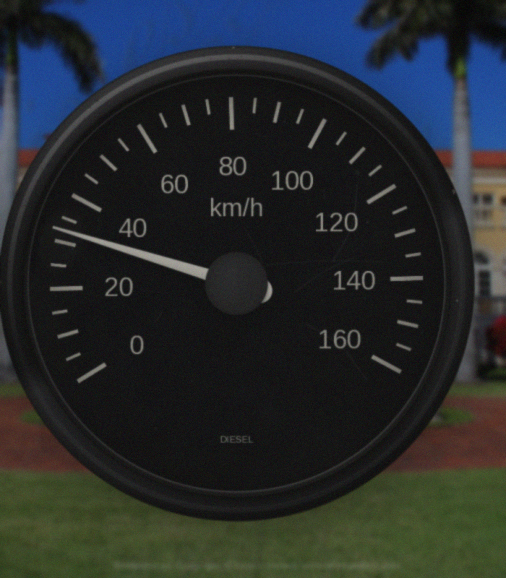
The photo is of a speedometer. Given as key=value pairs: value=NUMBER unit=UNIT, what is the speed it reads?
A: value=32.5 unit=km/h
